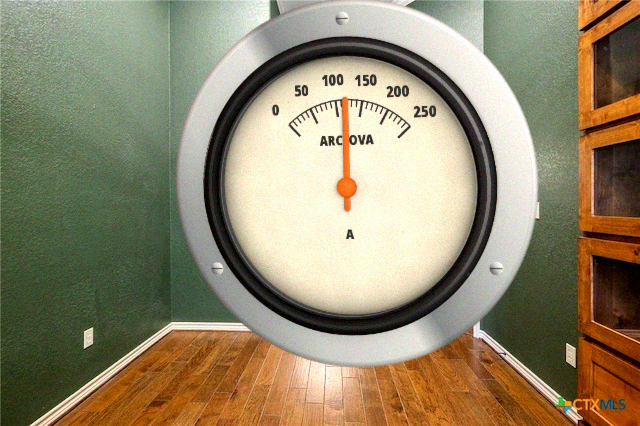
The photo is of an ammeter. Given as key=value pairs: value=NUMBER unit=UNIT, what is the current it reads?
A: value=120 unit=A
